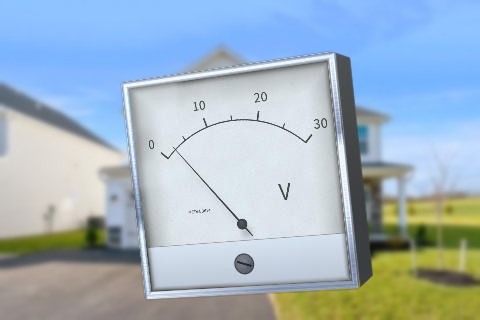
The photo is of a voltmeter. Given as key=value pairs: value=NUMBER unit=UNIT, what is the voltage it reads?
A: value=2.5 unit=V
